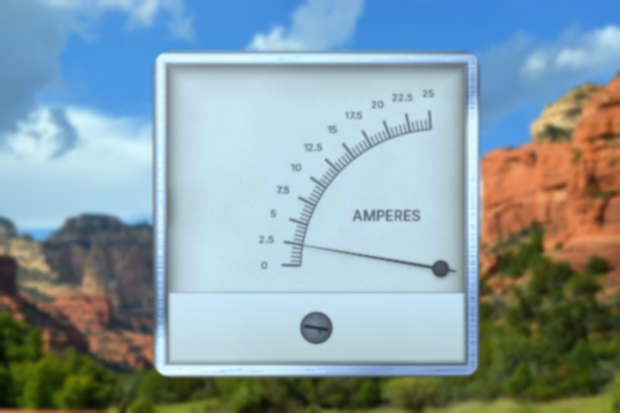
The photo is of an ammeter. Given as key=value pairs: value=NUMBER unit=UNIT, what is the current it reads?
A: value=2.5 unit=A
